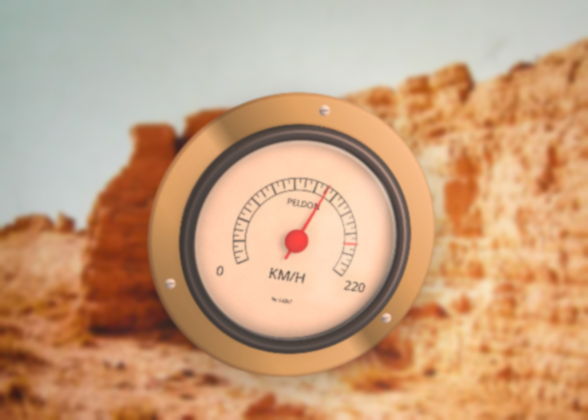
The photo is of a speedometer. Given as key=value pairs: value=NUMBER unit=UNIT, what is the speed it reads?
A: value=130 unit=km/h
